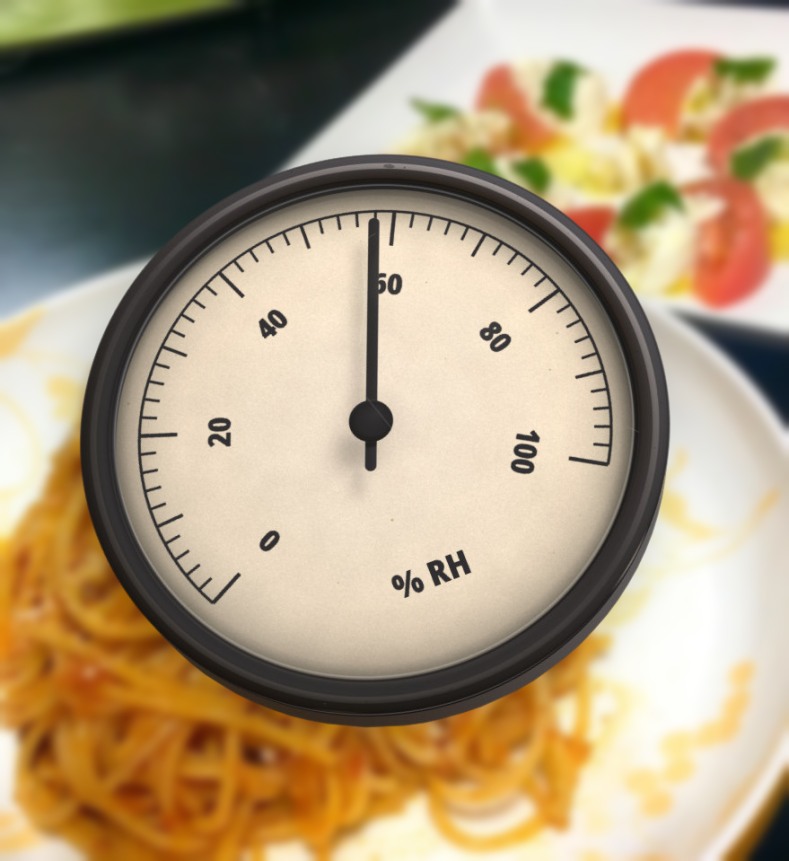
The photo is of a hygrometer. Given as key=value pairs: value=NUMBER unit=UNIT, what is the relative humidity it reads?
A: value=58 unit=%
